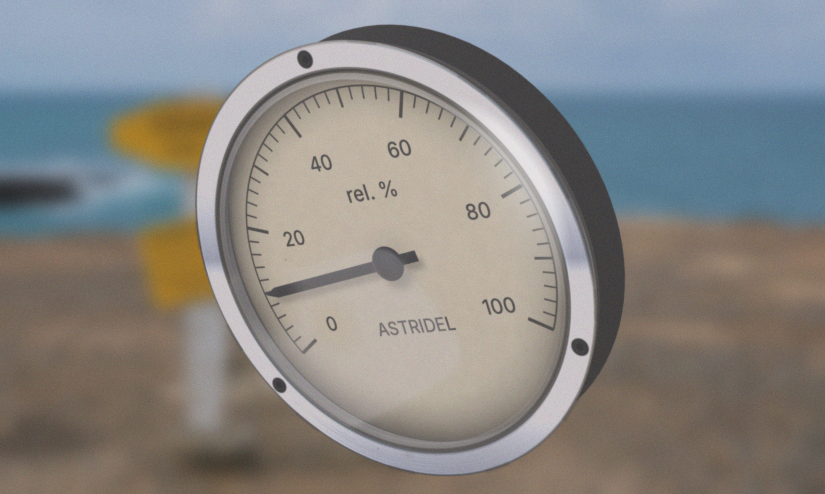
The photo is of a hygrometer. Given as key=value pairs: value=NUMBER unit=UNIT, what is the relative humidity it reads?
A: value=10 unit=%
